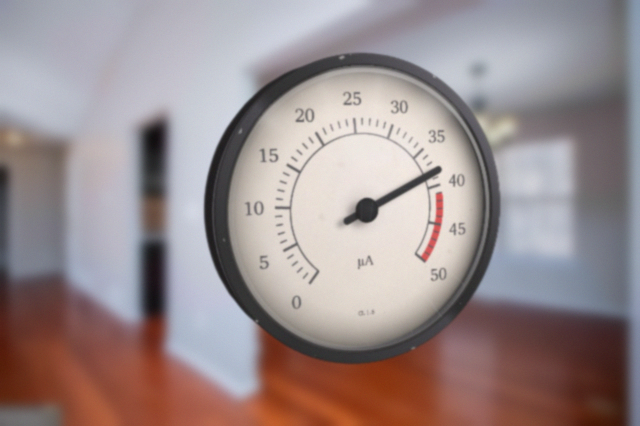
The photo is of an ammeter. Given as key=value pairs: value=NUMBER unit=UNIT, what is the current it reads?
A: value=38 unit=µA
